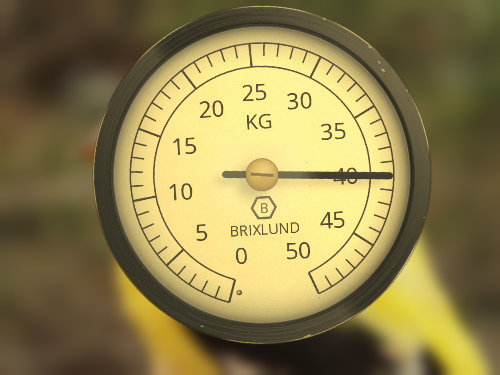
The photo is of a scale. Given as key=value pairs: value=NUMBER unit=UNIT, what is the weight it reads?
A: value=40 unit=kg
